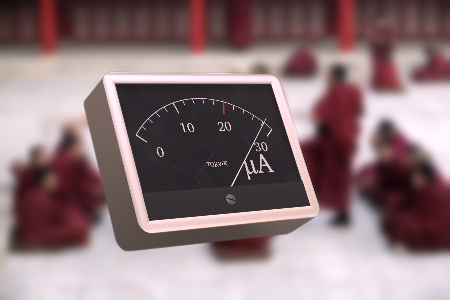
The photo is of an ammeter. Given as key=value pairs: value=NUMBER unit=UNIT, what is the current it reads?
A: value=28 unit=µA
